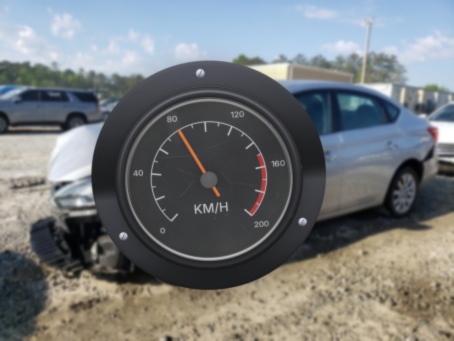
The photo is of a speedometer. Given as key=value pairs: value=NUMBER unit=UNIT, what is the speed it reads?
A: value=80 unit=km/h
